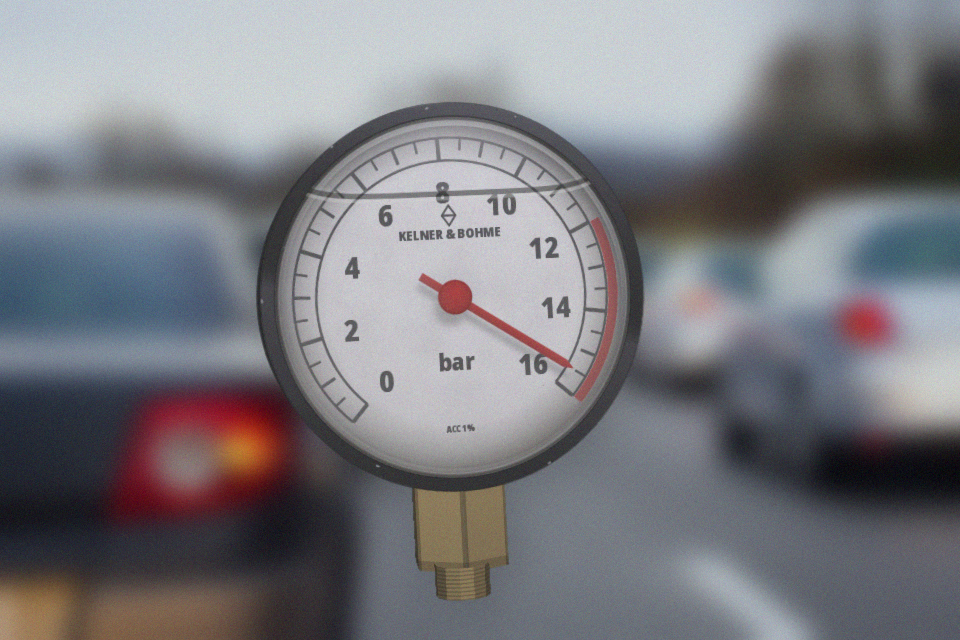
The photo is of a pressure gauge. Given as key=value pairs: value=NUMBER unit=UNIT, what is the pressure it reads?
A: value=15.5 unit=bar
